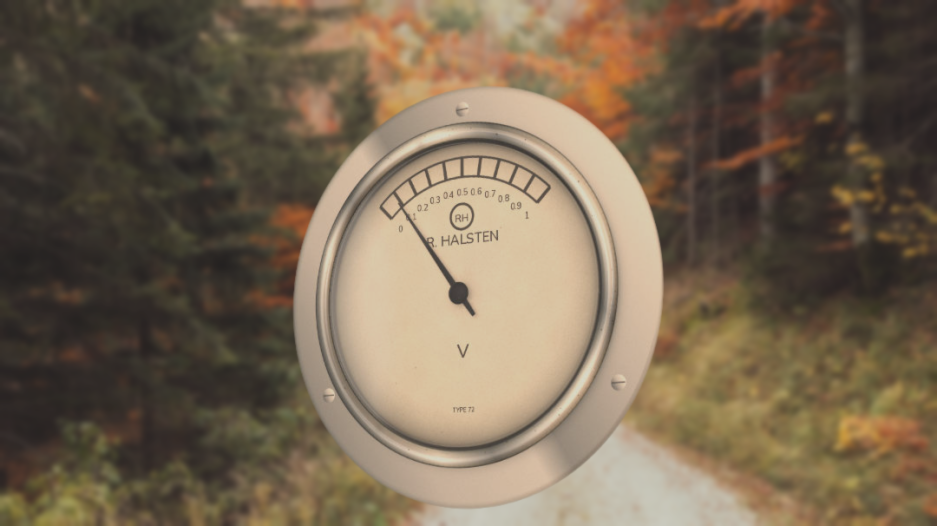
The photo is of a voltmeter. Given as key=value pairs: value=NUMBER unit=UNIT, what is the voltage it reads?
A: value=0.1 unit=V
